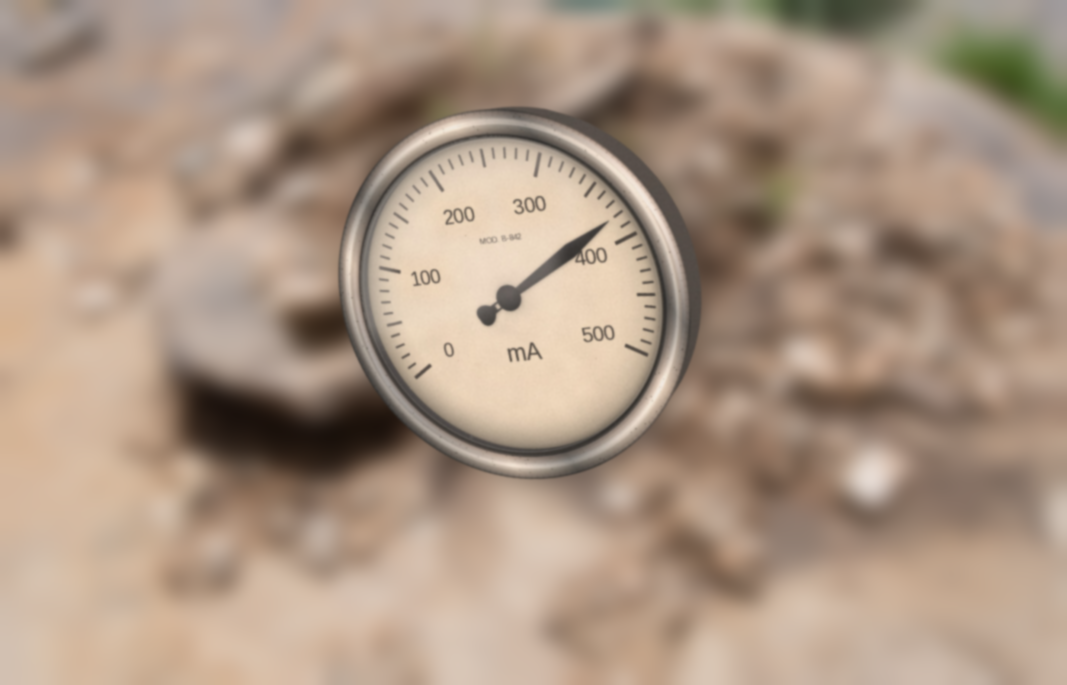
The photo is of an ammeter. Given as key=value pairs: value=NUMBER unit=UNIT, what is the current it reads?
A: value=380 unit=mA
